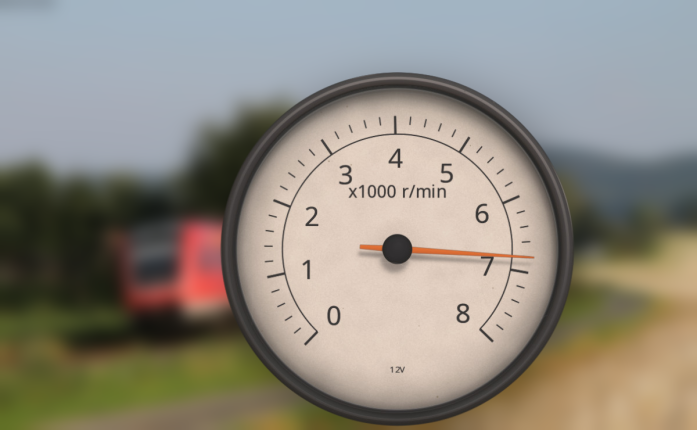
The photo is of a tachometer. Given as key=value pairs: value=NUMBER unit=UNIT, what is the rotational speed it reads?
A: value=6800 unit=rpm
